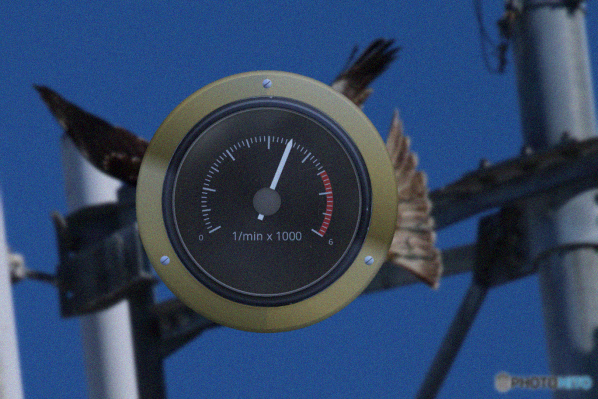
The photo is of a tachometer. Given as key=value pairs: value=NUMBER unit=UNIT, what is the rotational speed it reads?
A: value=3500 unit=rpm
